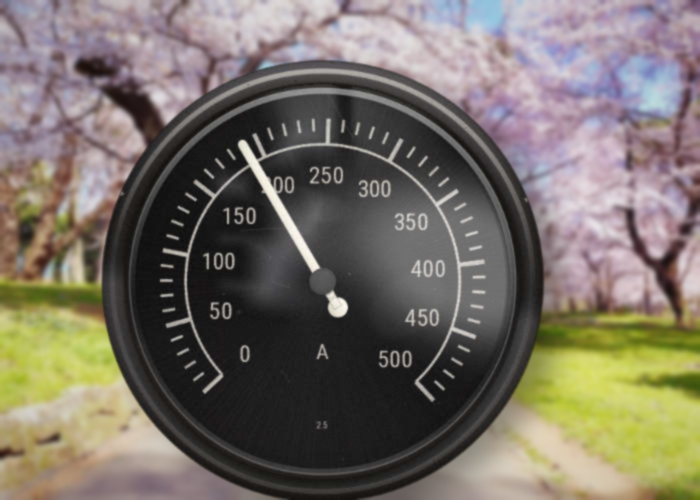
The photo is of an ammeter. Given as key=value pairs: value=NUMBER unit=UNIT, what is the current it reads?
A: value=190 unit=A
